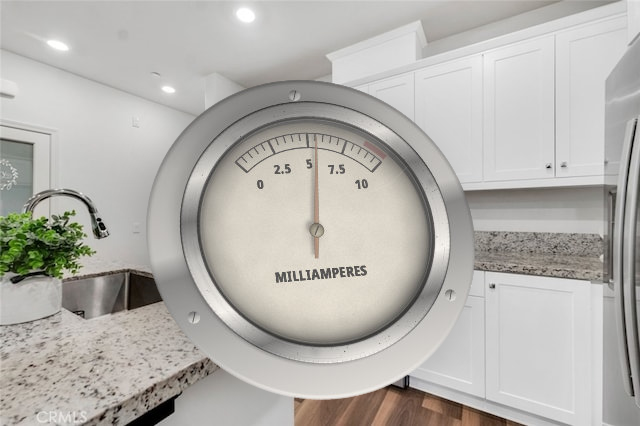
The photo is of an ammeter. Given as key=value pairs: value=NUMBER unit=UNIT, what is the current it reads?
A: value=5.5 unit=mA
